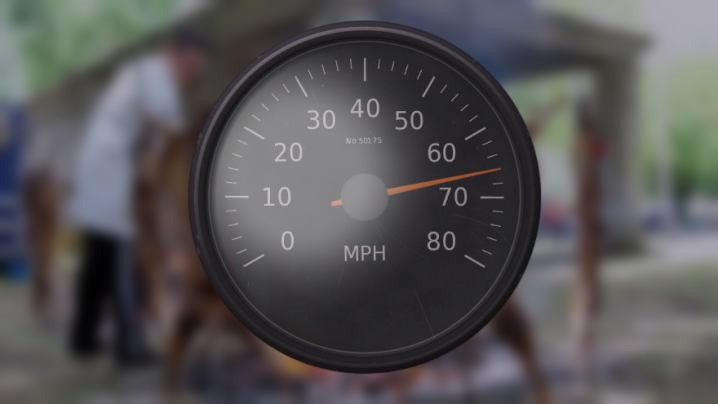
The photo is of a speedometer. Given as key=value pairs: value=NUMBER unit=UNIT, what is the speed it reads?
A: value=66 unit=mph
